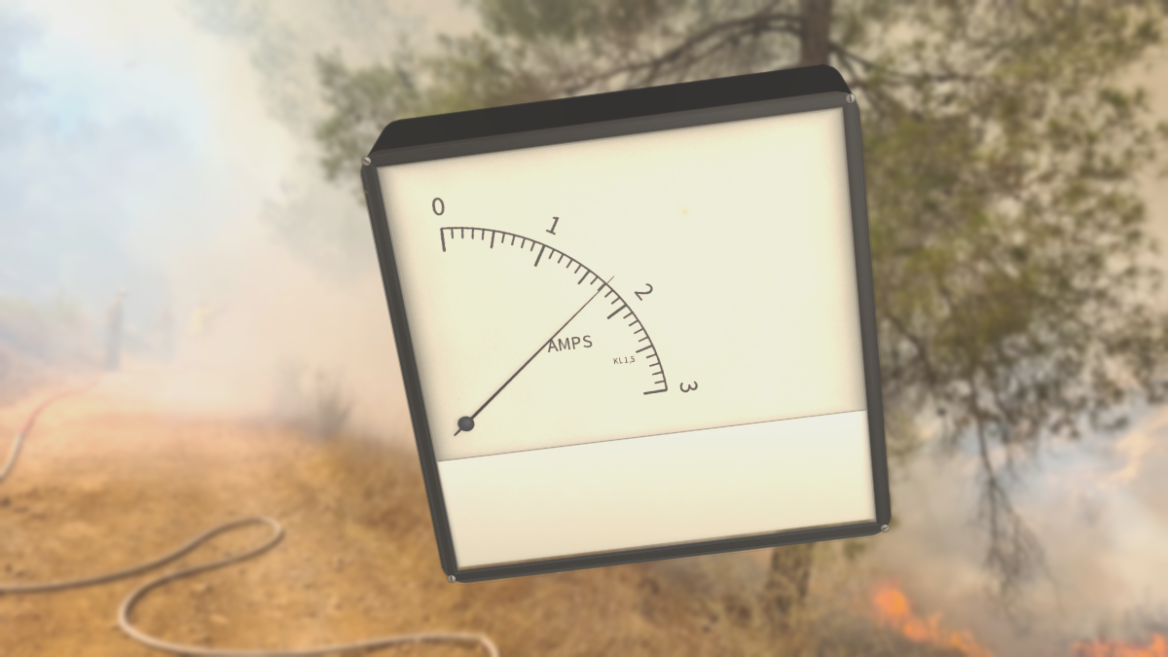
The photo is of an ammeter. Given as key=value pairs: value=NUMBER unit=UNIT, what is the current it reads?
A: value=1.7 unit=A
